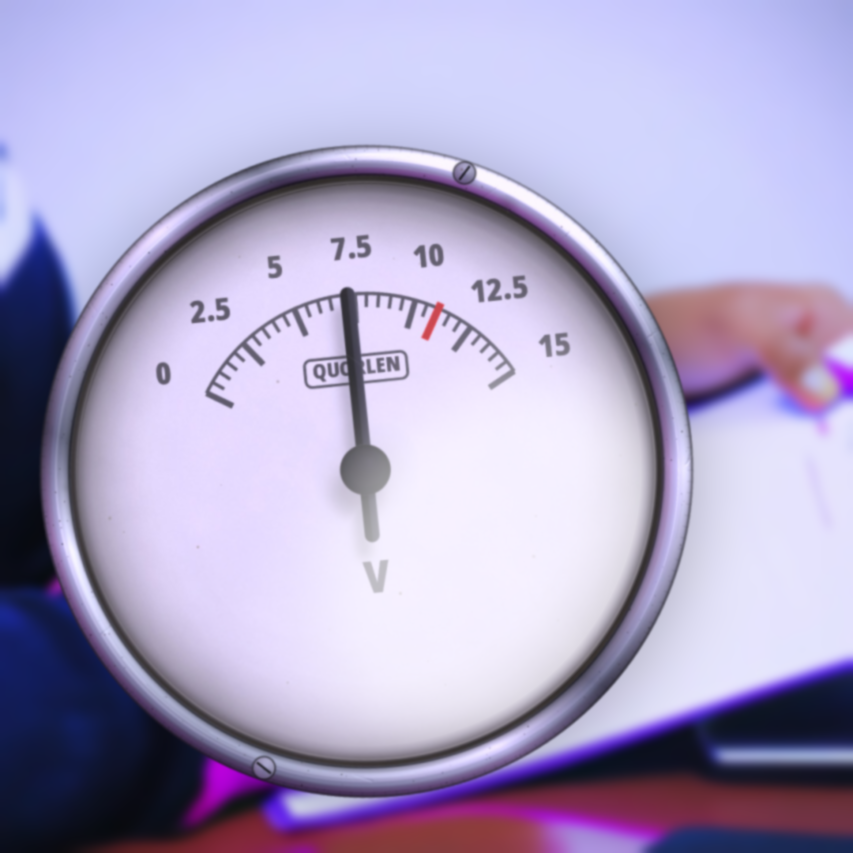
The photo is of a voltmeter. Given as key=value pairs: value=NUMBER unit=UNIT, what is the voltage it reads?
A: value=7.25 unit=V
